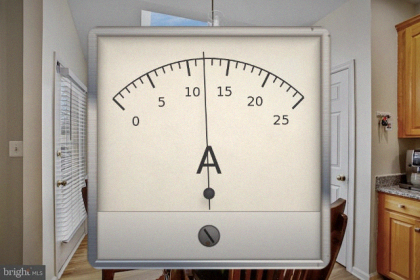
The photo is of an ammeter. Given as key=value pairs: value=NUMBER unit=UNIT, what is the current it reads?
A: value=12 unit=A
